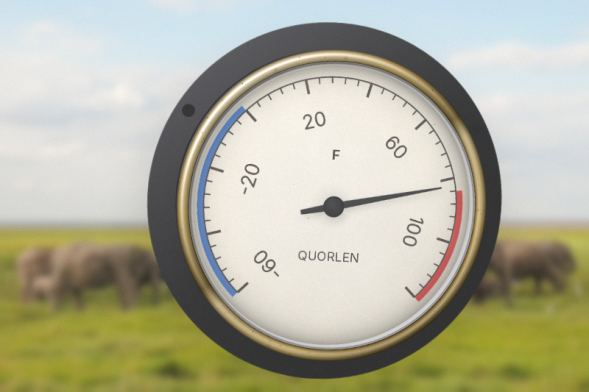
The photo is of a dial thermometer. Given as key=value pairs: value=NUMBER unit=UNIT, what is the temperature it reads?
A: value=82 unit=°F
